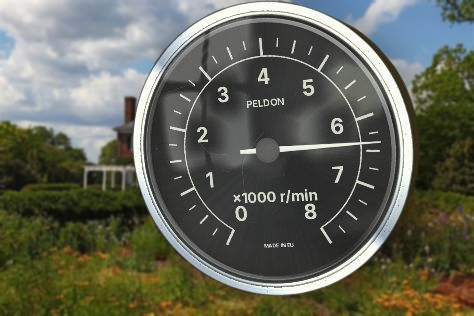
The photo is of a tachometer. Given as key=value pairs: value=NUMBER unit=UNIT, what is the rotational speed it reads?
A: value=6375 unit=rpm
